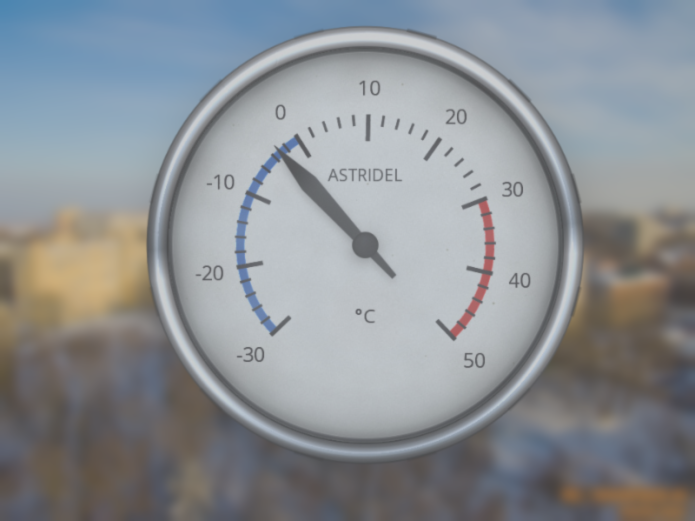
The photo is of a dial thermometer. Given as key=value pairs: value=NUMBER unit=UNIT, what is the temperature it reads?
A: value=-3 unit=°C
